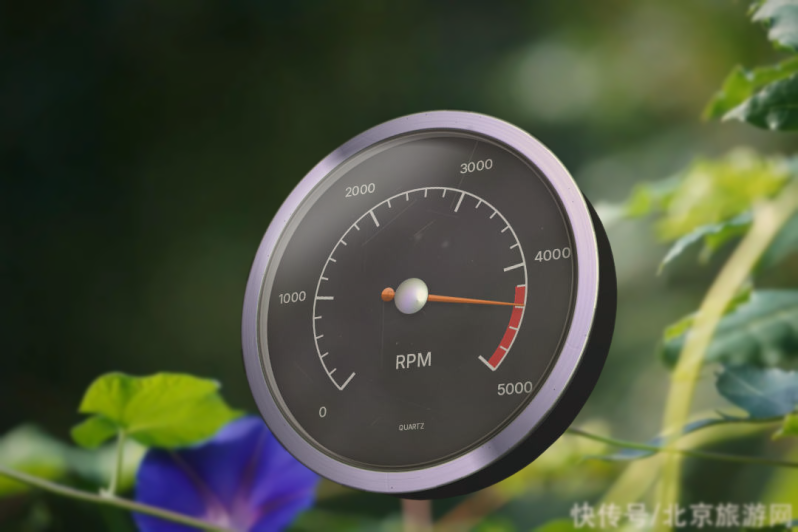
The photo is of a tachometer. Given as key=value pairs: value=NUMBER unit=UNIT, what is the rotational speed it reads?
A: value=4400 unit=rpm
